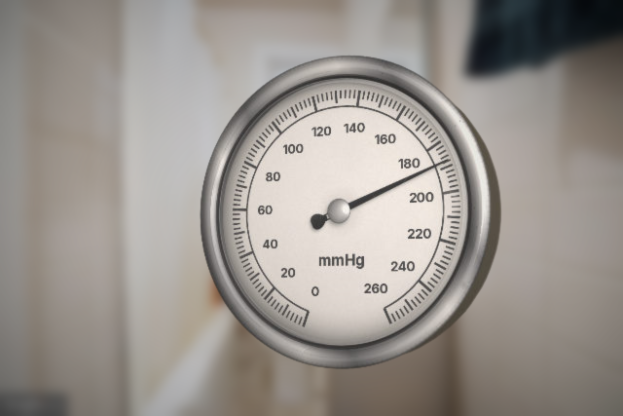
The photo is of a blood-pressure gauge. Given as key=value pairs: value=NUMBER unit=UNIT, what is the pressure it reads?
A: value=188 unit=mmHg
